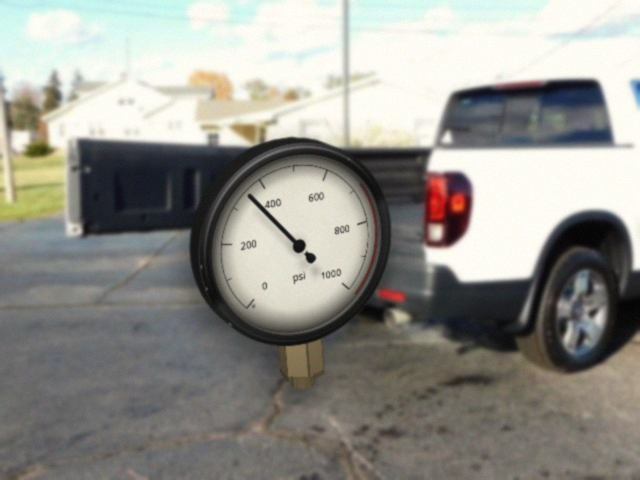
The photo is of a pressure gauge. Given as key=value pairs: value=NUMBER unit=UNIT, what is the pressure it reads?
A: value=350 unit=psi
